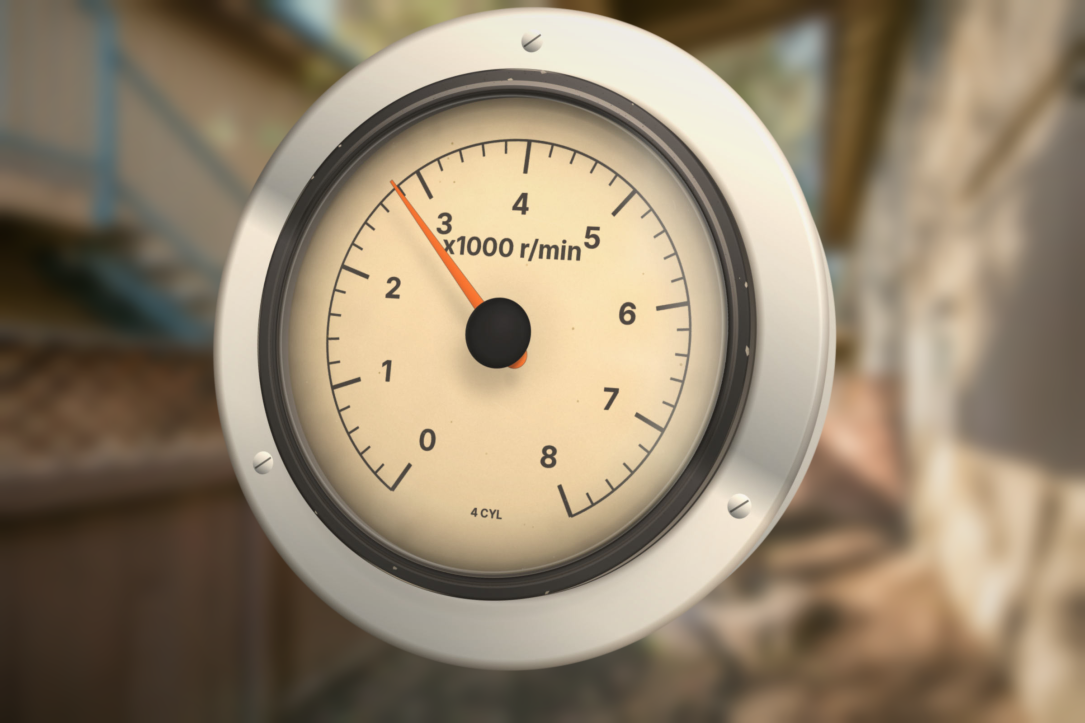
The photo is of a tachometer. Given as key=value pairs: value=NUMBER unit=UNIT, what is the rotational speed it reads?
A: value=2800 unit=rpm
